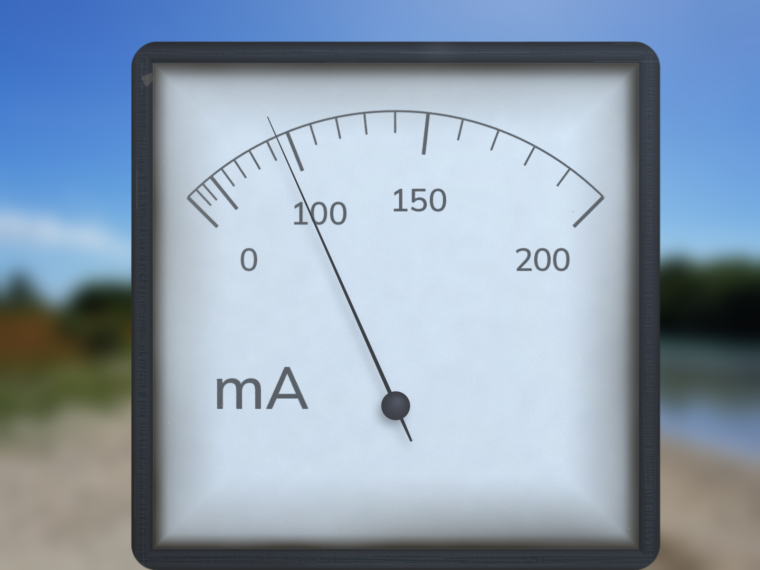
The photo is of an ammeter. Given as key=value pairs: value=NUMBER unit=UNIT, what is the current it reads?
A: value=95 unit=mA
